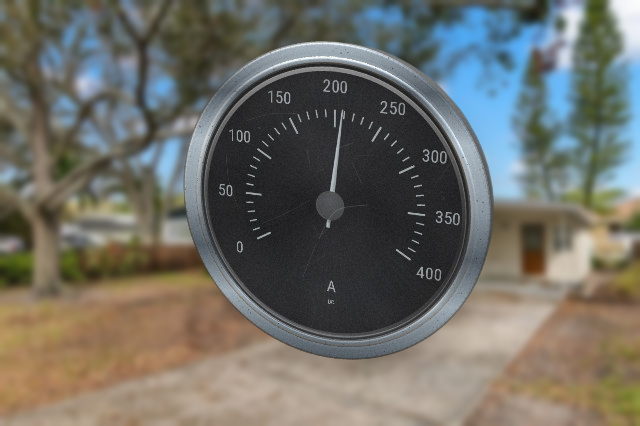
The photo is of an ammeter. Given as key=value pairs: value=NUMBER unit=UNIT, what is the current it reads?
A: value=210 unit=A
